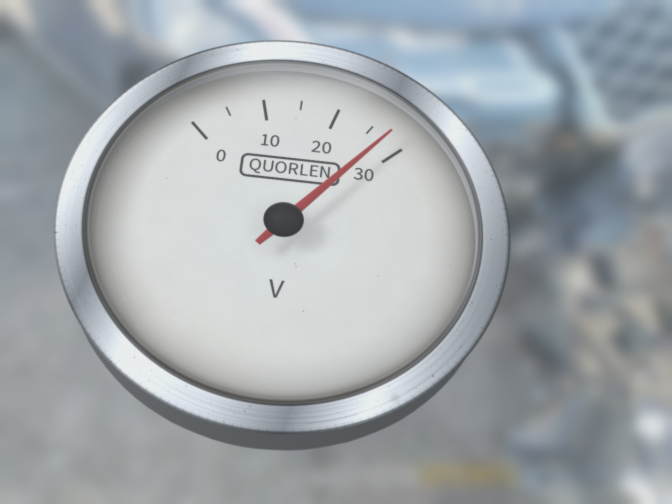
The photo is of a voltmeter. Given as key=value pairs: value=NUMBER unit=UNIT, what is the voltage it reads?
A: value=27.5 unit=V
